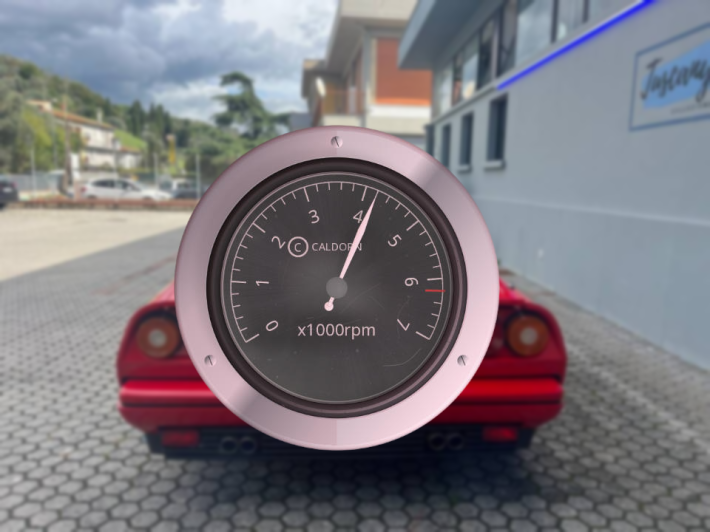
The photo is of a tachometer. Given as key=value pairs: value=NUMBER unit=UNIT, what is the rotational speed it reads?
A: value=4200 unit=rpm
